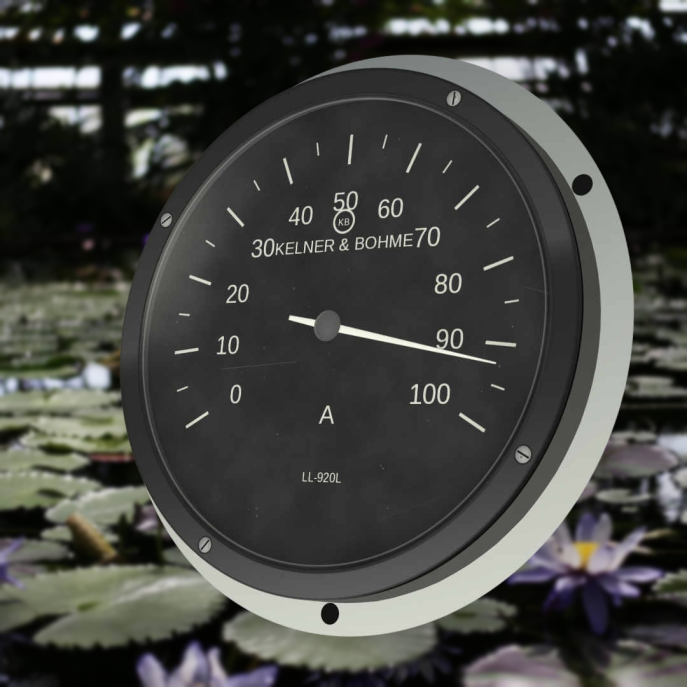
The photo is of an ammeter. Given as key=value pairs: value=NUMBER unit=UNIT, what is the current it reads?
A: value=92.5 unit=A
